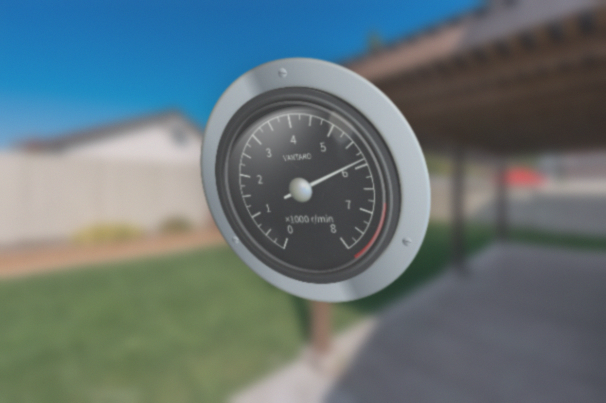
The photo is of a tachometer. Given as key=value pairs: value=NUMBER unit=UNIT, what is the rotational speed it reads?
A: value=5875 unit=rpm
